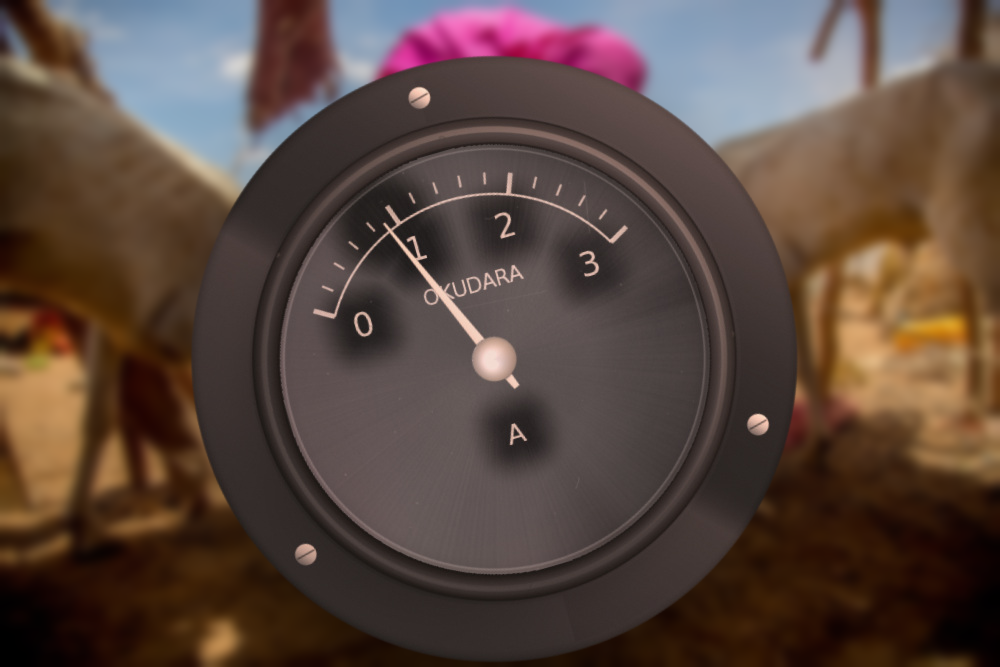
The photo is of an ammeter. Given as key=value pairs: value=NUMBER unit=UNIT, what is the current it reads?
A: value=0.9 unit=A
